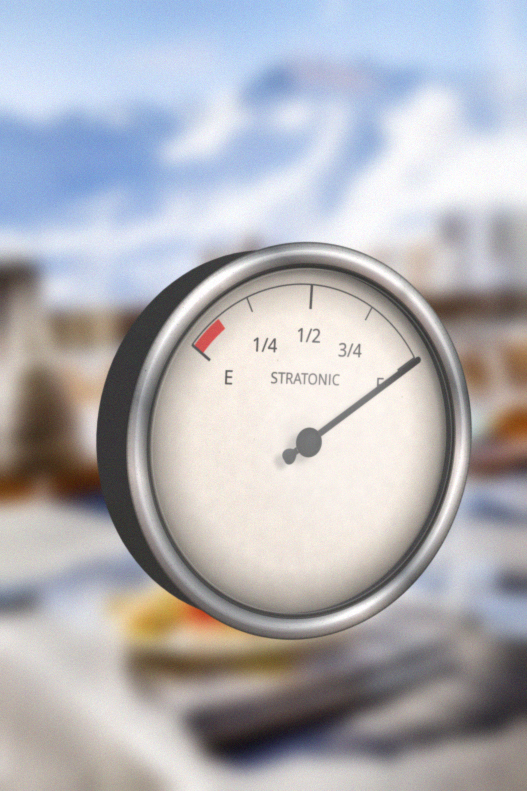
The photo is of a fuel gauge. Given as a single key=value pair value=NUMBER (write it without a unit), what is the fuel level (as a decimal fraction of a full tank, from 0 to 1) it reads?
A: value=1
